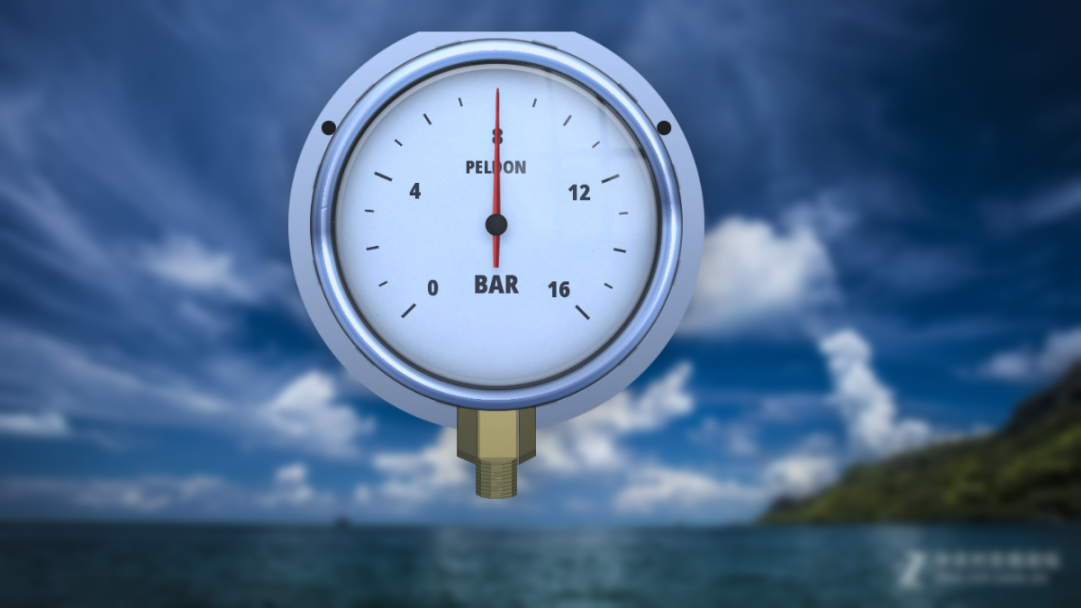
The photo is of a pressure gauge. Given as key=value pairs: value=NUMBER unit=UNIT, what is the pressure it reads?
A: value=8 unit=bar
